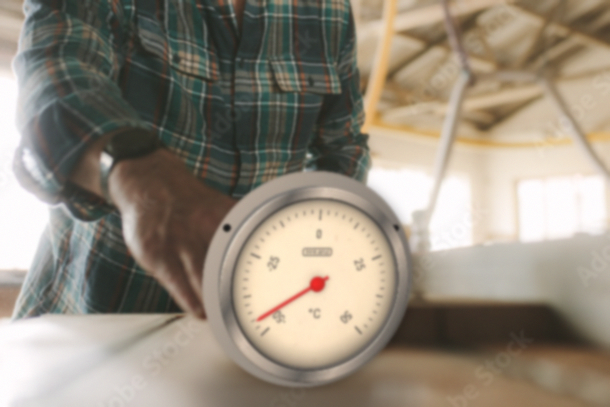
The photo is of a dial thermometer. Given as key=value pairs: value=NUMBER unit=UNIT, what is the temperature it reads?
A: value=-45 unit=°C
